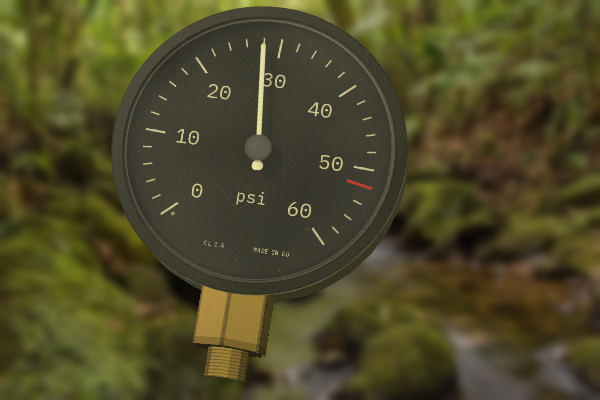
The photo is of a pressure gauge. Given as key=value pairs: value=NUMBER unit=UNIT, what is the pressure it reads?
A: value=28 unit=psi
